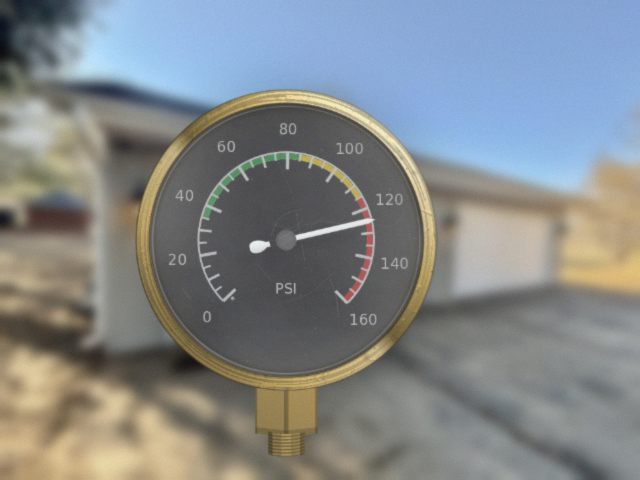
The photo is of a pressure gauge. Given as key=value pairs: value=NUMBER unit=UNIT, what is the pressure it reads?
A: value=125 unit=psi
